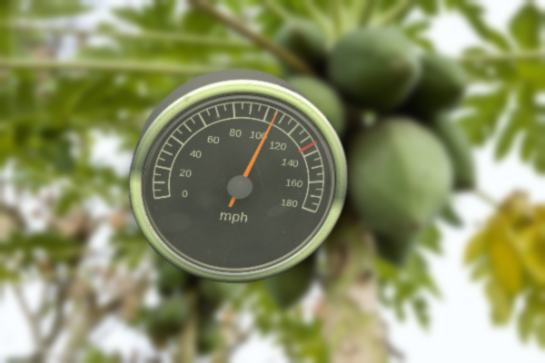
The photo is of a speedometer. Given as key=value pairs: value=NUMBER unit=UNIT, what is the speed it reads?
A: value=105 unit=mph
